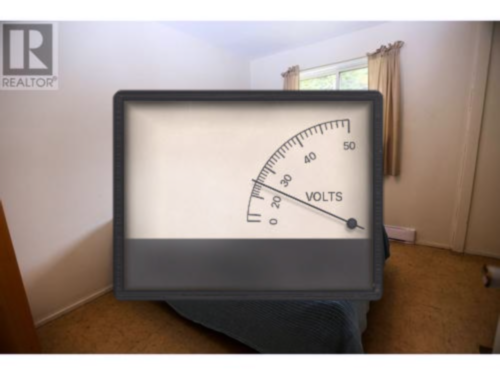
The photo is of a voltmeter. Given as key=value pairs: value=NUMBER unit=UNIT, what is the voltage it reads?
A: value=25 unit=V
